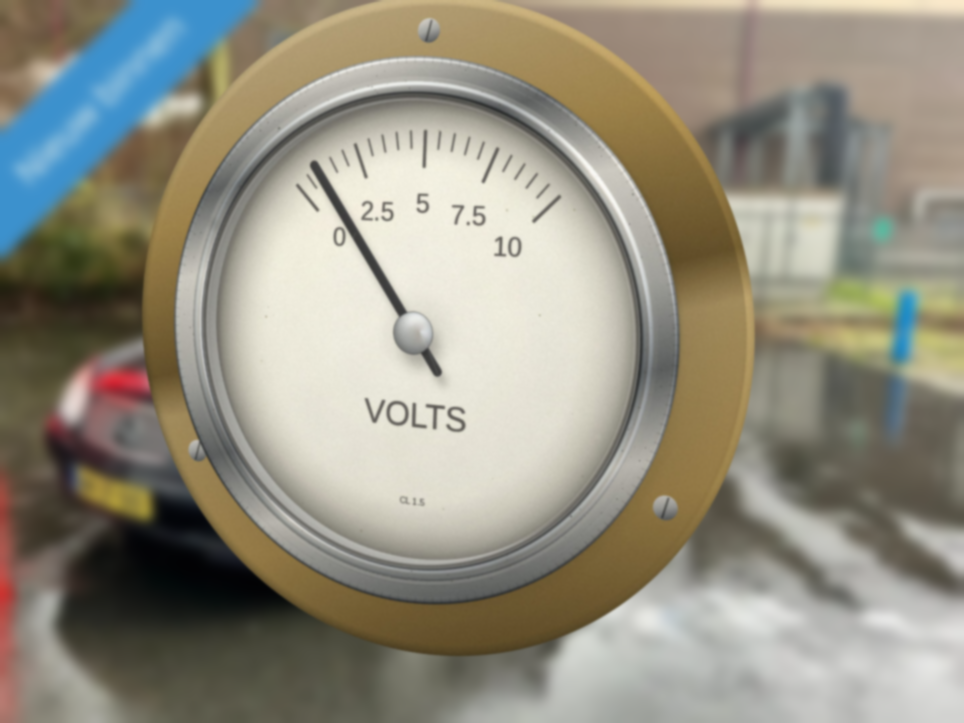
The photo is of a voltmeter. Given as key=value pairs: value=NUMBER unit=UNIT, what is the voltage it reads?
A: value=1 unit=V
